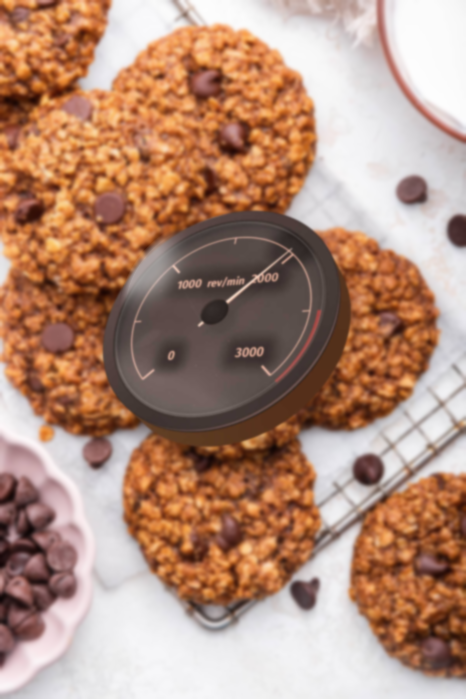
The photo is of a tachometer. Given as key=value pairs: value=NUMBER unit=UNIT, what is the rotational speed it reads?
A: value=2000 unit=rpm
